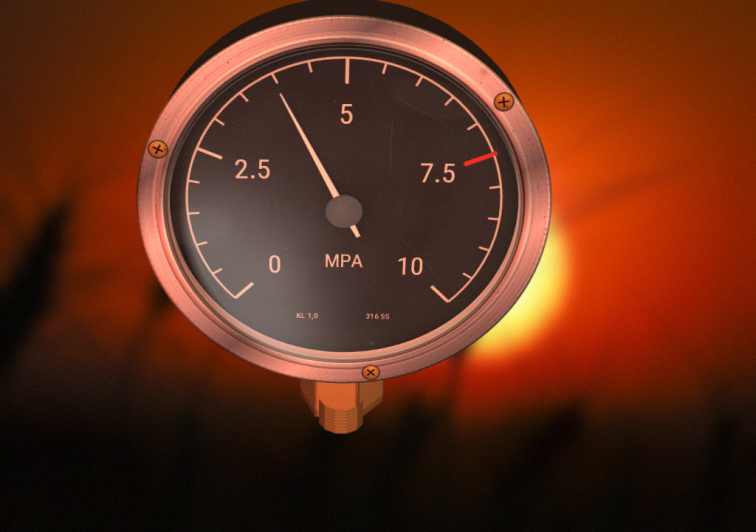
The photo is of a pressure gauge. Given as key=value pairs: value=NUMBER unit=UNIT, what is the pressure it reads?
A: value=4 unit=MPa
